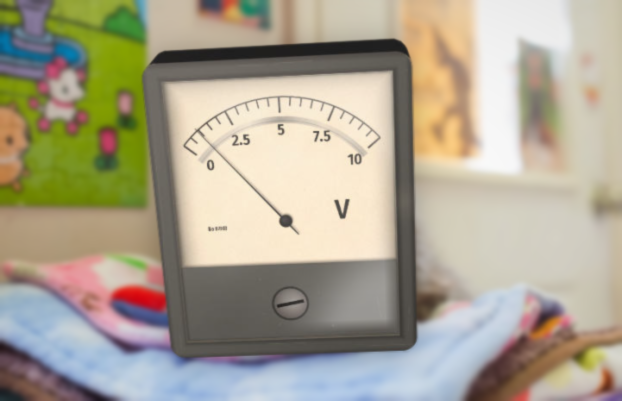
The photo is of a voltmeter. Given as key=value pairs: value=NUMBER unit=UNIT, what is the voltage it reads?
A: value=1 unit=V
